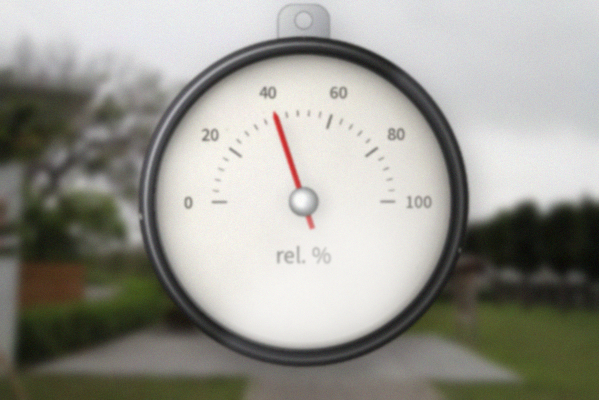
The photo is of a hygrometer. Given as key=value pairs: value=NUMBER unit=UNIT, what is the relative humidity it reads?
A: value=40 unit=%
